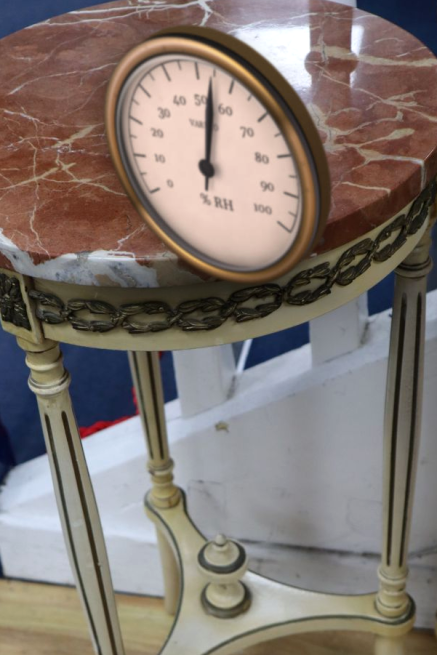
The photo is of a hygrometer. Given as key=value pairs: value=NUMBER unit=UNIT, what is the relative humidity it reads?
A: value=55 unit=%
